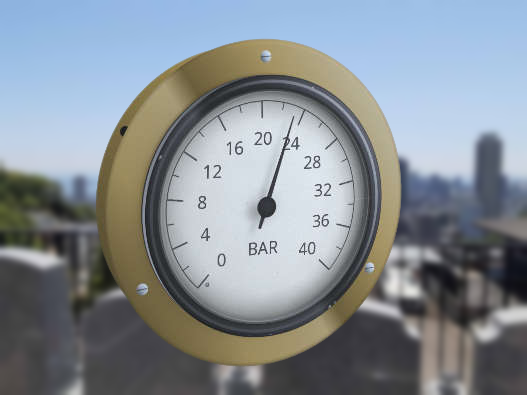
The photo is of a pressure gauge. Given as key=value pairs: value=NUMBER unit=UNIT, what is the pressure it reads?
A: value=23 unit=bar
